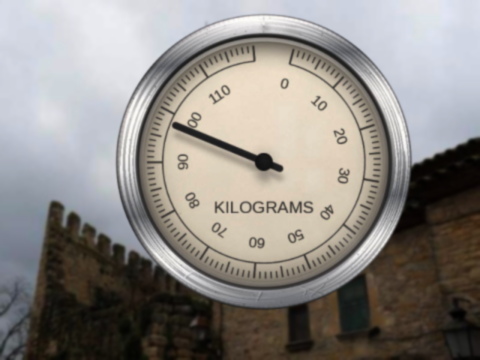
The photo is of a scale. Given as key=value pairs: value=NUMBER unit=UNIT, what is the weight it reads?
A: value=98 unit=kg
